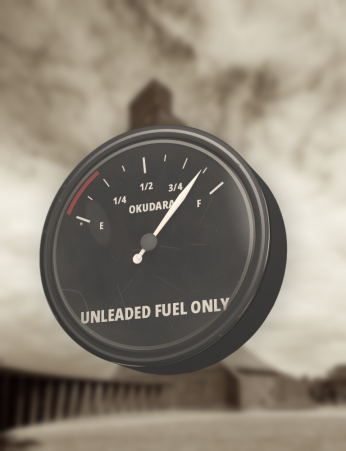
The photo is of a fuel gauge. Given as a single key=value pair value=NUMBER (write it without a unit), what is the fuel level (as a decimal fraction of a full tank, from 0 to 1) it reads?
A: value=0.875
